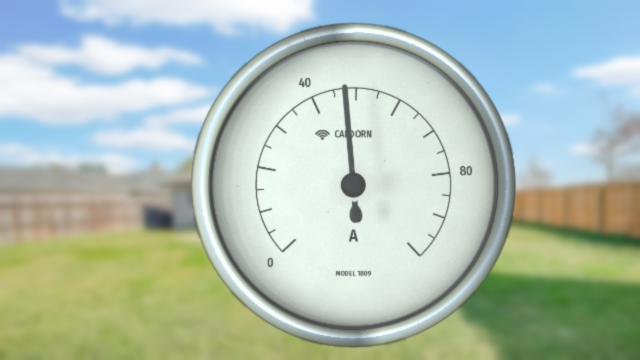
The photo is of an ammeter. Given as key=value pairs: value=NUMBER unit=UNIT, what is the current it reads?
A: value=47.5 unit=A
